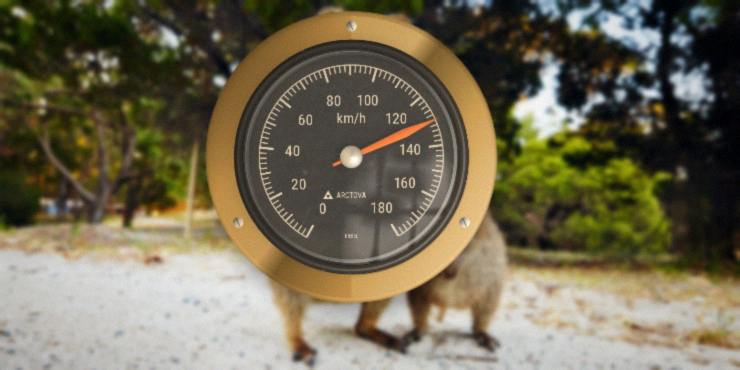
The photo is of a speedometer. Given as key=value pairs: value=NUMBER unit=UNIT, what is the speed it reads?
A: value=130 unit=km/h
